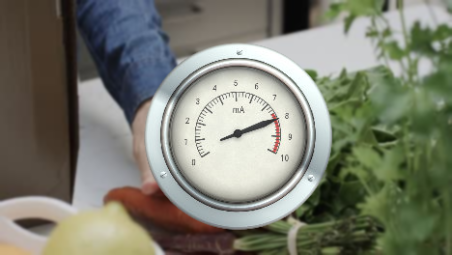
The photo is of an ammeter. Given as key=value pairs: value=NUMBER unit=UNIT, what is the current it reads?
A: value=8 unit=mA
